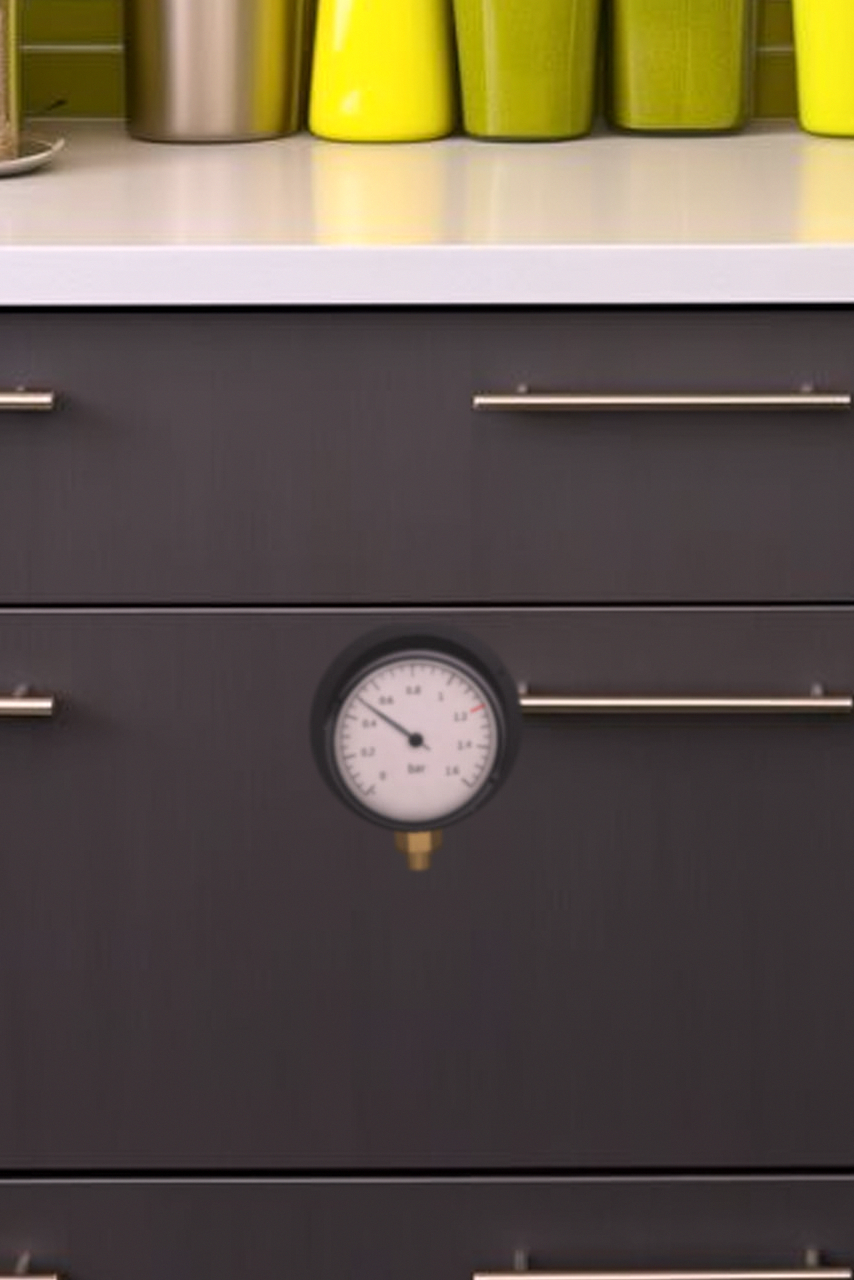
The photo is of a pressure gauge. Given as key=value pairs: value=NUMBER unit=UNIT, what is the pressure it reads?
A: value=0.5 unit=bar
